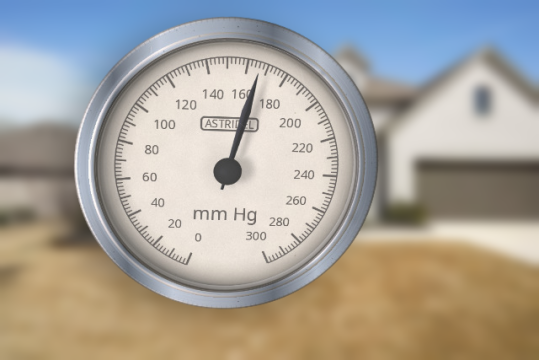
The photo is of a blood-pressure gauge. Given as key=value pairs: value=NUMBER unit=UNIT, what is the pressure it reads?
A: value=166 unit=mmHg
